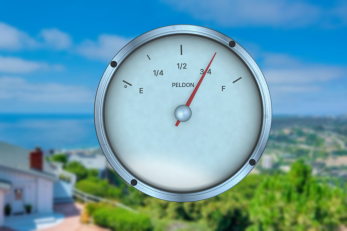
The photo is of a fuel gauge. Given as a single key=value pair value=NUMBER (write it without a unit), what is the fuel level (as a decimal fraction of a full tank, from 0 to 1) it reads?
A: value=0.75
